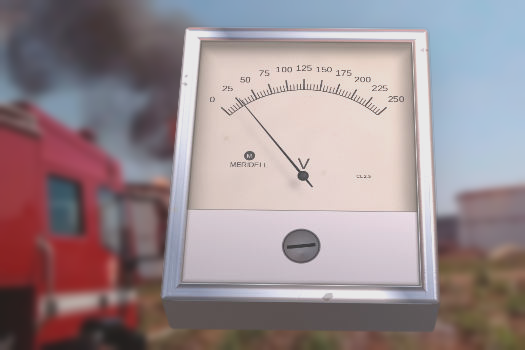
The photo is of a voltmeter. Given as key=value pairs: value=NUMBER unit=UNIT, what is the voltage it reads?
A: value=25 unit=V
